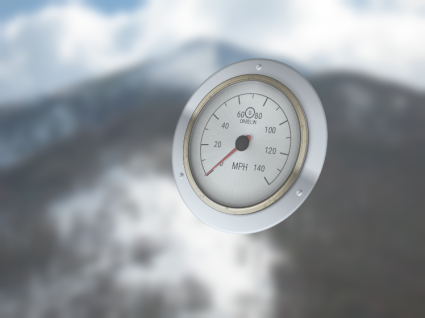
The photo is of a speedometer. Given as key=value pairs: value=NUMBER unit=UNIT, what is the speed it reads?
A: value=0 unit=mph
